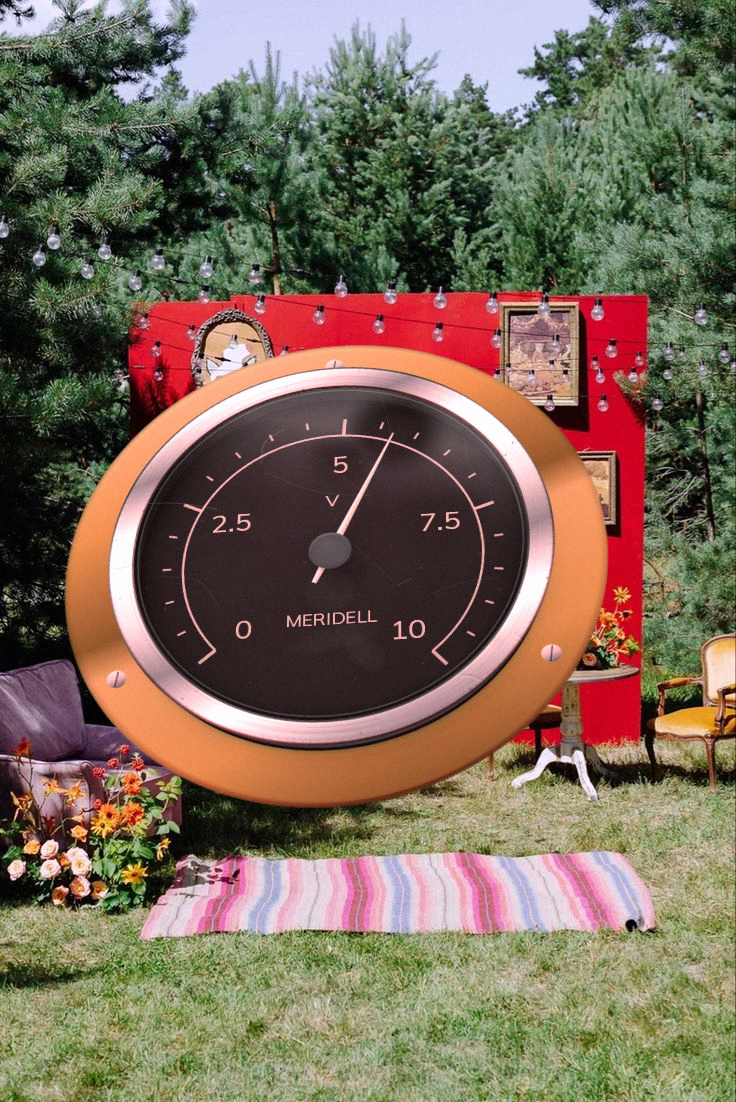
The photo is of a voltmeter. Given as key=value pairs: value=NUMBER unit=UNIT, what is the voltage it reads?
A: value=5.75 unit=V
